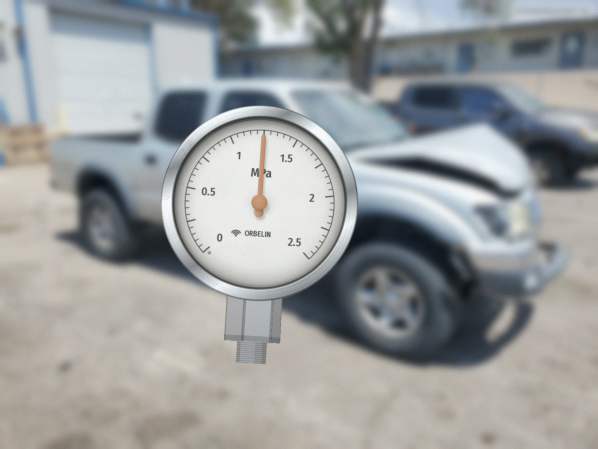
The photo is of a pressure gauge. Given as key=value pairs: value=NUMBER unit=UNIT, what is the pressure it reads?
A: value=1.25 unit=MPa
